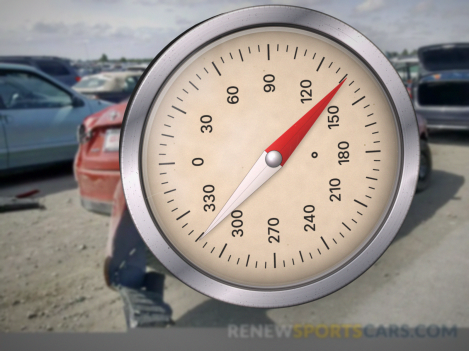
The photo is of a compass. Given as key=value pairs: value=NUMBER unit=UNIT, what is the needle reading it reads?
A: value=135 unit=°
